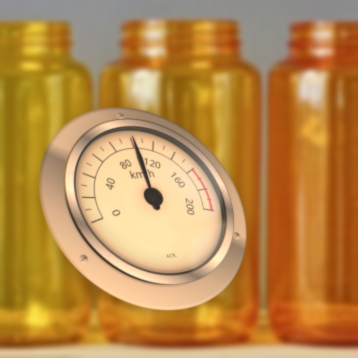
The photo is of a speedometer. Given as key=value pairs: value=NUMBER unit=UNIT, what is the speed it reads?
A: value=100 unit=km/h
